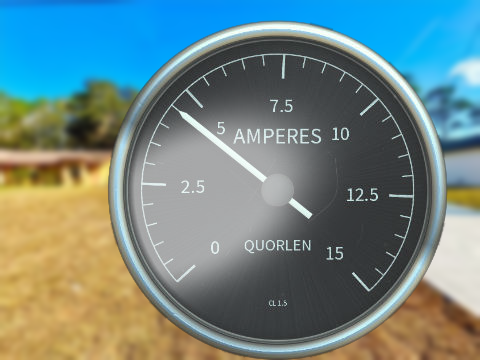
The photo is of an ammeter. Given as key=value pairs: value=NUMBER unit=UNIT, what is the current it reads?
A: value=4.5 unit=A
